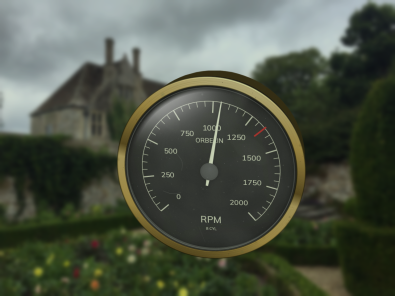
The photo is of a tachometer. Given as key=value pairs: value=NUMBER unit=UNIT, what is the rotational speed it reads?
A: value=1050 unit=rpm
